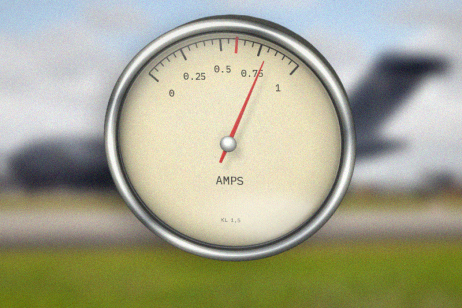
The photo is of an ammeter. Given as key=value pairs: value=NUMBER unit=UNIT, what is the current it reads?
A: value=0.8 unit=A
